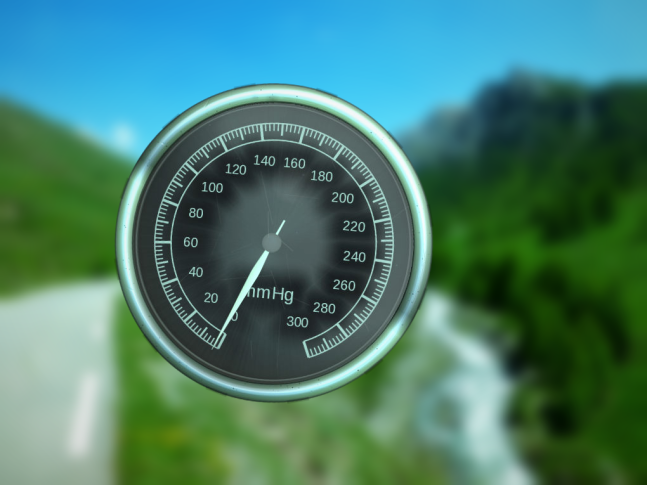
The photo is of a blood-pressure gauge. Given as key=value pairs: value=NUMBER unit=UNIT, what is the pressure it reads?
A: value=2 unit=mmHg
